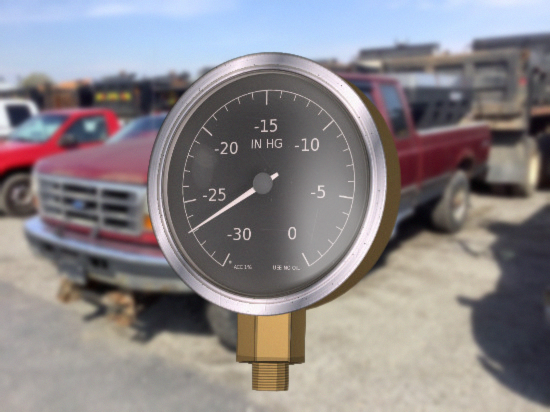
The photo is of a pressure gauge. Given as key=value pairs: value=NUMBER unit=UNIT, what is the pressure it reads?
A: value=-27 unit=inHg
